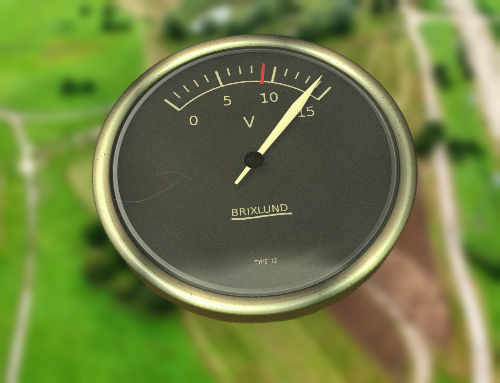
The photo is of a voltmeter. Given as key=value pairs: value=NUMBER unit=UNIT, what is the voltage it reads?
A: value=14 unit=V
